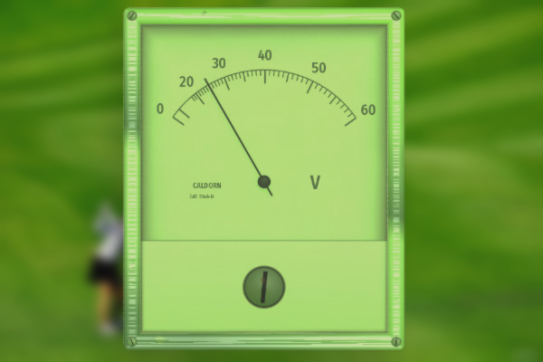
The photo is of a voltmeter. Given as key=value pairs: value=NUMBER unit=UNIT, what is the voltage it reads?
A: value=25 unit=V
